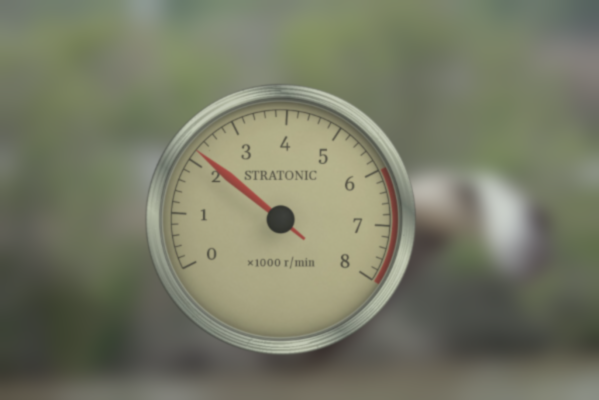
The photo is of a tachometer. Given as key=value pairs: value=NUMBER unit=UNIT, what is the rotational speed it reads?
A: value=2200 unit=rpm
